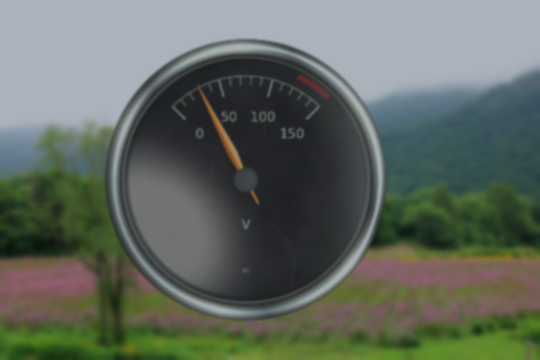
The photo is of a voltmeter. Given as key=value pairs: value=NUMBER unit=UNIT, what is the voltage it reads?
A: value=30 unit=V
